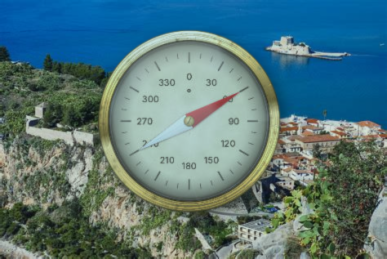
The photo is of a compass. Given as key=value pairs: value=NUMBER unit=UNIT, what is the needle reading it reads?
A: value=60 unit=°
